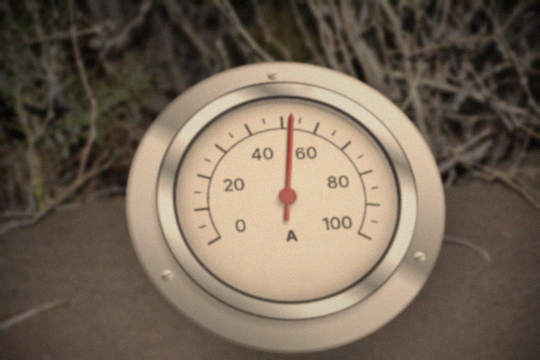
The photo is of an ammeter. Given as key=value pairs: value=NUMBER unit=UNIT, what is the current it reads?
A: value=52.5 unit=A
